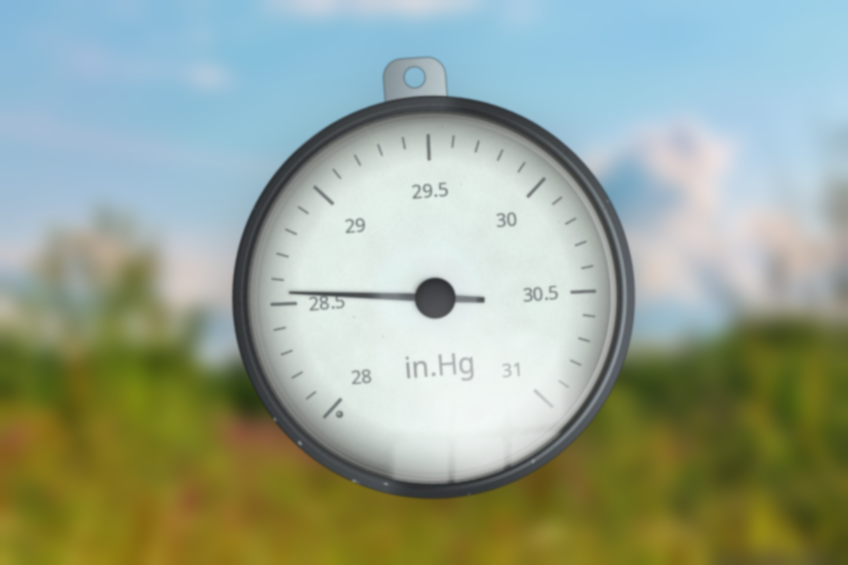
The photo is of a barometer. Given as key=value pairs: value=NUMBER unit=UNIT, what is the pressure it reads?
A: value=28.55 unit=inHg
